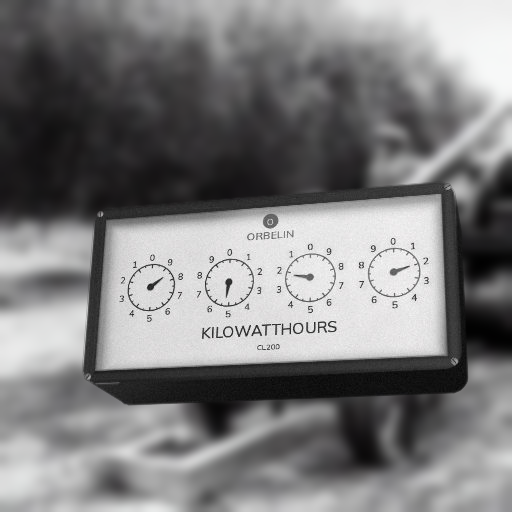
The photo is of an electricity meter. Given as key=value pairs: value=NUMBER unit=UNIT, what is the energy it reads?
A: value=8522 unit=kWh
